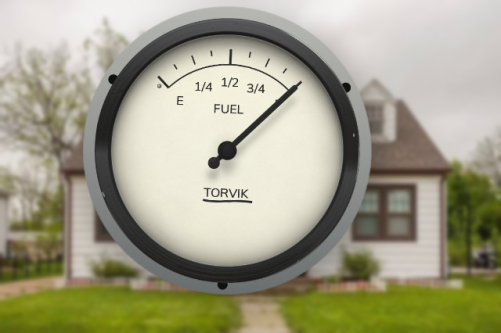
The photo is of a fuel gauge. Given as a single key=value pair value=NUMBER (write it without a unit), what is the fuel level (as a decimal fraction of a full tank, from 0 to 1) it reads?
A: value=1
